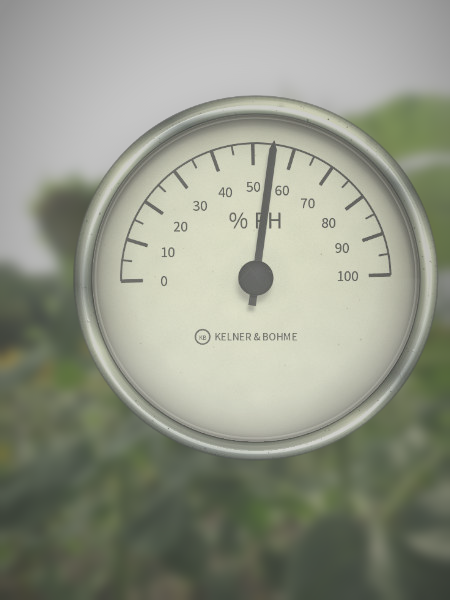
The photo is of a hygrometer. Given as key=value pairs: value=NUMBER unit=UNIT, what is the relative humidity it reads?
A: value=55 unit=%
